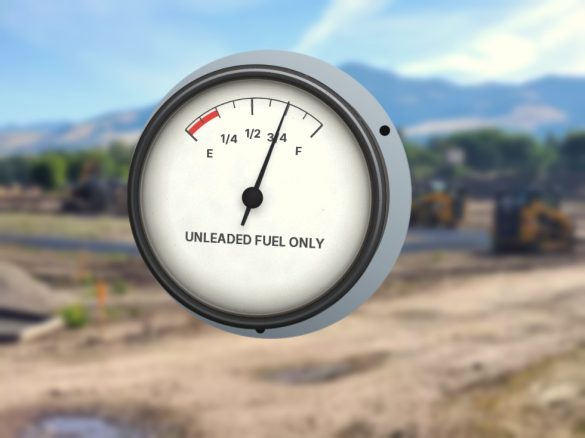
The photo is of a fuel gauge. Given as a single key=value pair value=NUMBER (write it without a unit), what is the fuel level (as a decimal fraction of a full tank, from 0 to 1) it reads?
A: value=0.75
